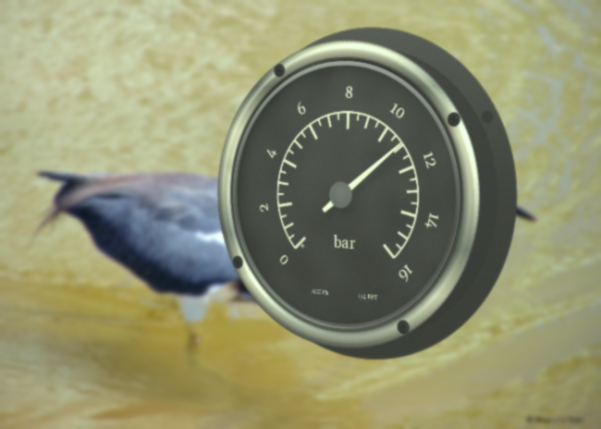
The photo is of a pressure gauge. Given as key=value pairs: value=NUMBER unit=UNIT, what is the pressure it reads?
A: value=11 unit=bar
